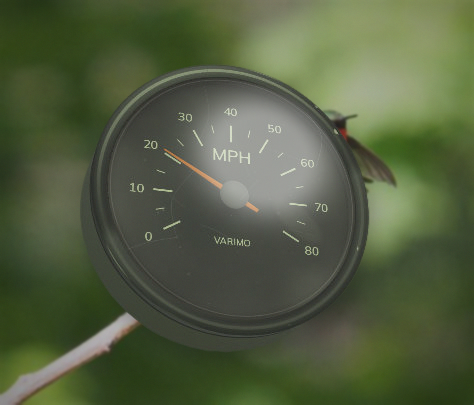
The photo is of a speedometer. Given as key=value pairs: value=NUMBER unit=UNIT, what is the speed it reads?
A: value=20 unit=mph
